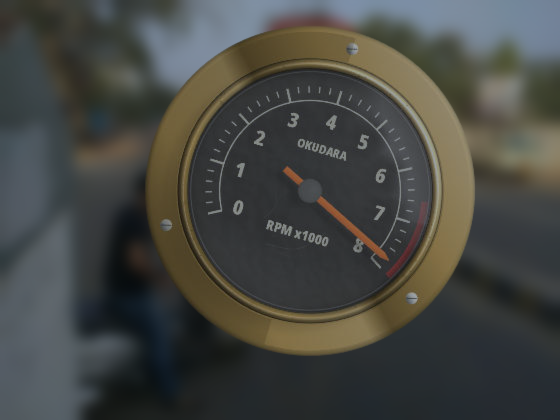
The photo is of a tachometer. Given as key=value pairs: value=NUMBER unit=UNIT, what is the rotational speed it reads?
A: value=7800 unit=rpm
